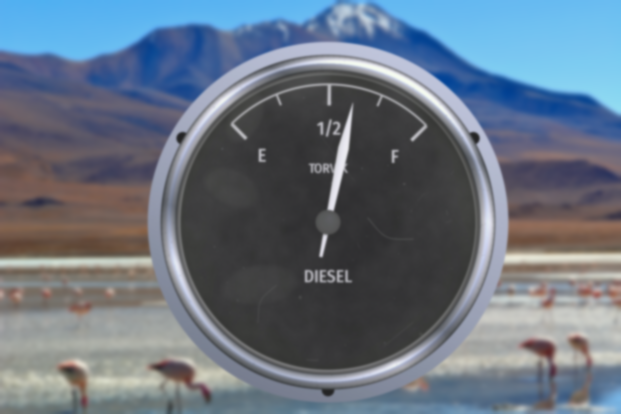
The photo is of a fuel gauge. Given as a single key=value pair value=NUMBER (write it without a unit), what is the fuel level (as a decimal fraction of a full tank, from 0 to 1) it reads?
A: value=0.625
